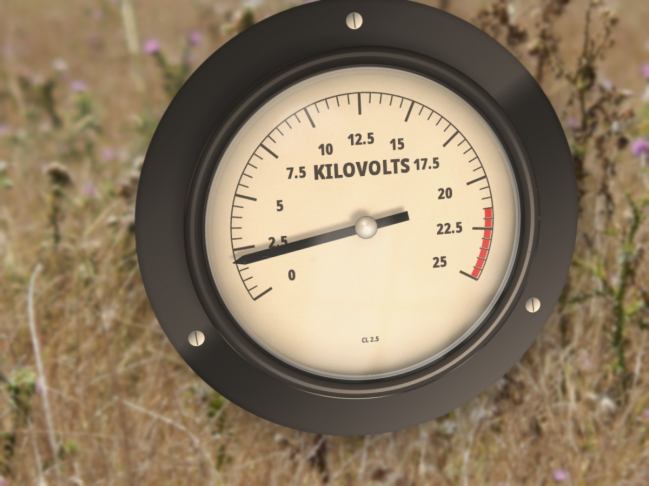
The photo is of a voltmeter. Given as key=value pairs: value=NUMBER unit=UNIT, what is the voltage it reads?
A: value=2 unit=kV
